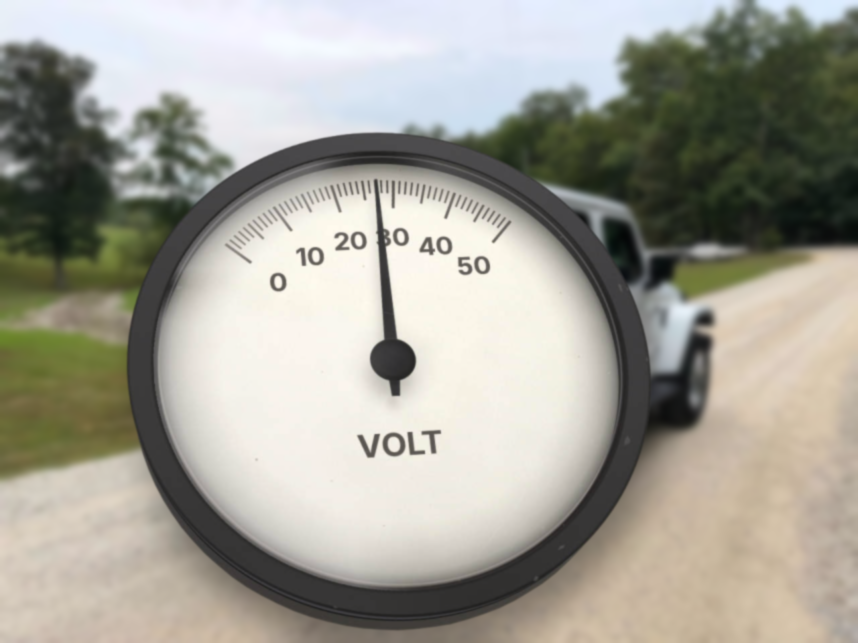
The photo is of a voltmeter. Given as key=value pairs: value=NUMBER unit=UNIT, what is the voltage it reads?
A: value=27 unit=V
